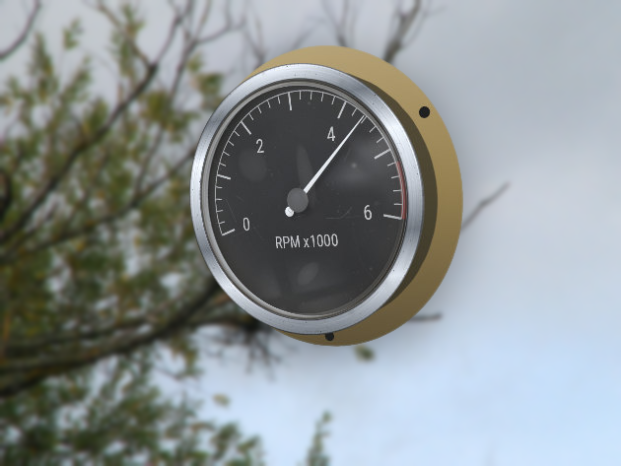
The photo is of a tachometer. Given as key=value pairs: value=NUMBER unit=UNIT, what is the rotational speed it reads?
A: value=4400 unit=rpm
